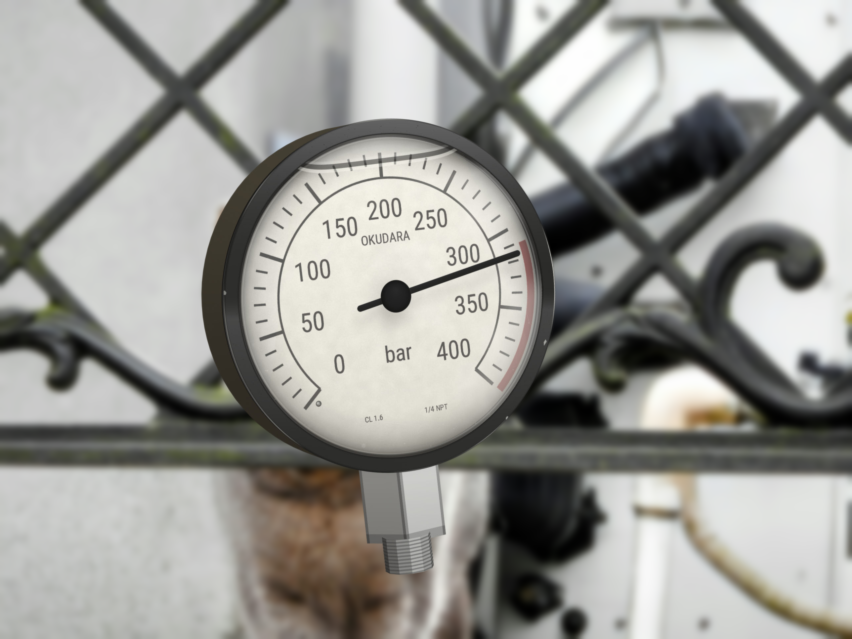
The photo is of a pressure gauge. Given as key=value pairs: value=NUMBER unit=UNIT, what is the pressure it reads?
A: value=315 unit=bar
